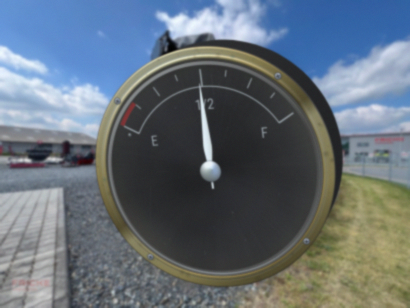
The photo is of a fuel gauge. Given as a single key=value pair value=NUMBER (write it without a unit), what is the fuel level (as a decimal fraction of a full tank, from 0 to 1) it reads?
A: value=0.5
